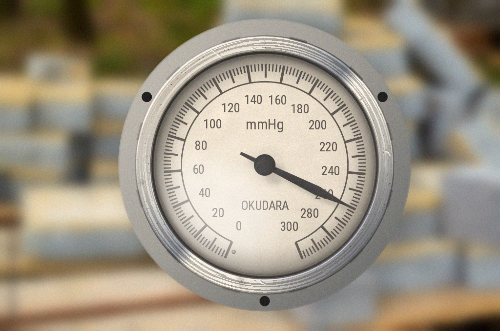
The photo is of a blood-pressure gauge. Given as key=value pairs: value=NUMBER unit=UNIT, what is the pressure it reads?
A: value=260 unit=mmHg
